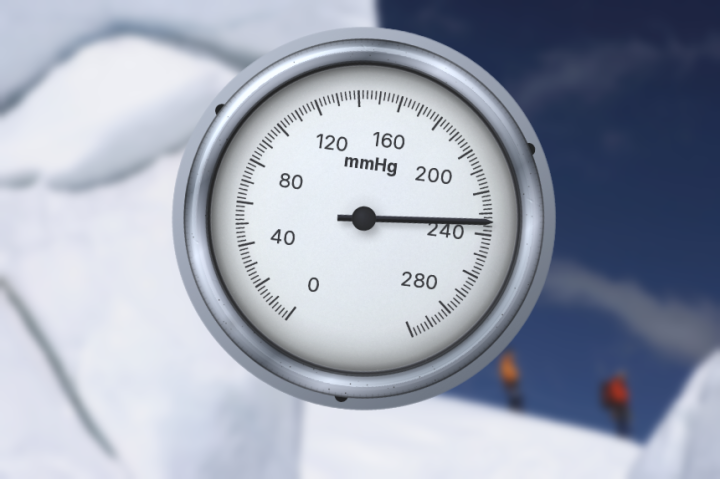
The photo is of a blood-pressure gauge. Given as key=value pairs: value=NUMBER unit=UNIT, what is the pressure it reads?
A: value=234 unit=mmHg
